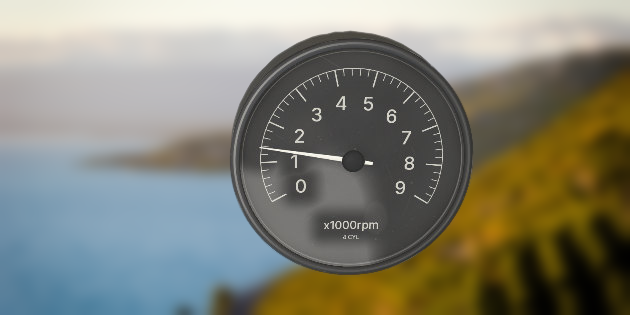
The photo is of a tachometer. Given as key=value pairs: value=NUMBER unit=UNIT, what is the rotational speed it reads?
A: value=1400 unit=rpm
